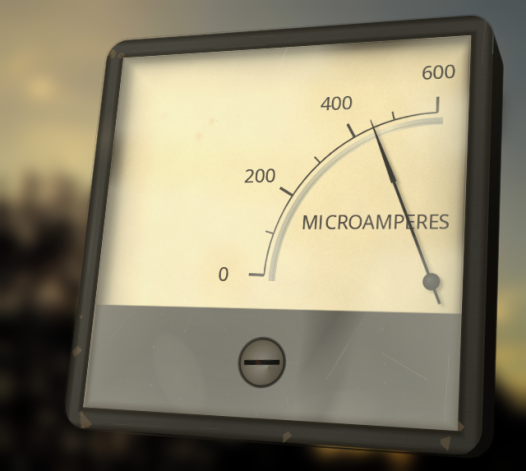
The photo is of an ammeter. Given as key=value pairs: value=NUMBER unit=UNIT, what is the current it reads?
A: value=450 unit=µA
